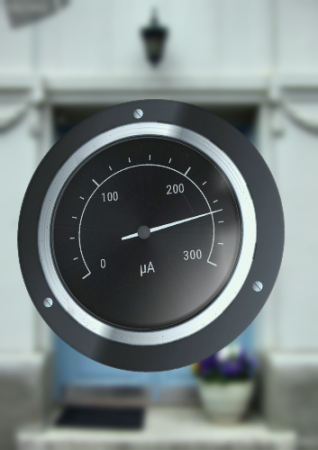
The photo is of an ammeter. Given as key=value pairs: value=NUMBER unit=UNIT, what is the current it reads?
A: value=250 unit=µA
